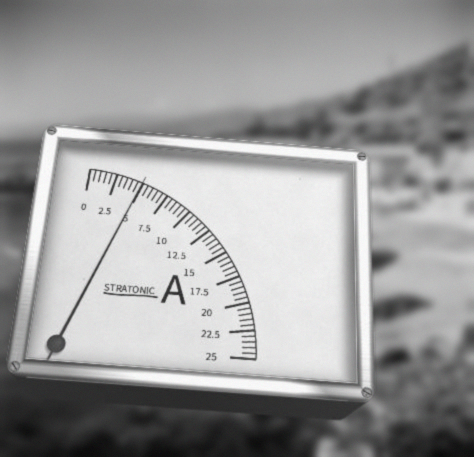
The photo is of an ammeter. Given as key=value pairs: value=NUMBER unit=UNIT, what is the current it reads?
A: value=5 unit=A
